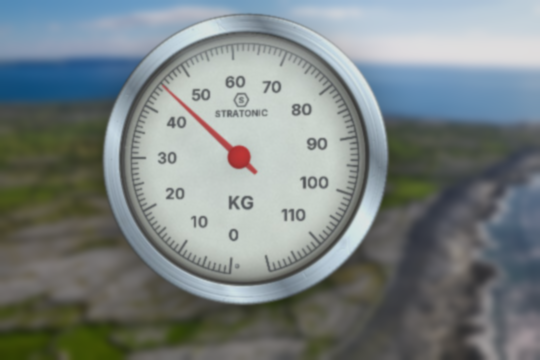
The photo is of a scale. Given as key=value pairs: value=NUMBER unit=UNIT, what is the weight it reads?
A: value=45 unit=kg
